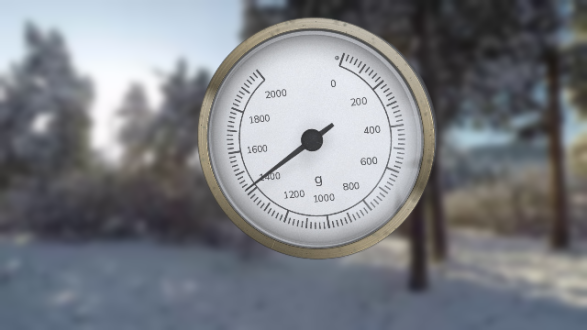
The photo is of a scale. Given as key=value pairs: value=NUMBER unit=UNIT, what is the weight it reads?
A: value=1420 unit=g
